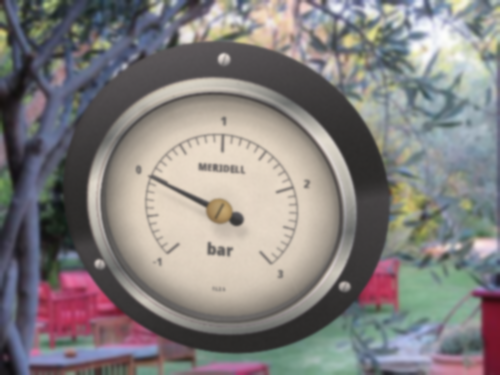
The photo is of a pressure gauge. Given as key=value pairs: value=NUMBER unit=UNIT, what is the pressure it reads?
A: value=0 unit=bar
